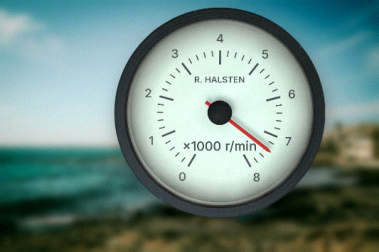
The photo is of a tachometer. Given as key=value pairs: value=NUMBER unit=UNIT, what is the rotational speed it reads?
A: value=7400 unit=rpm
